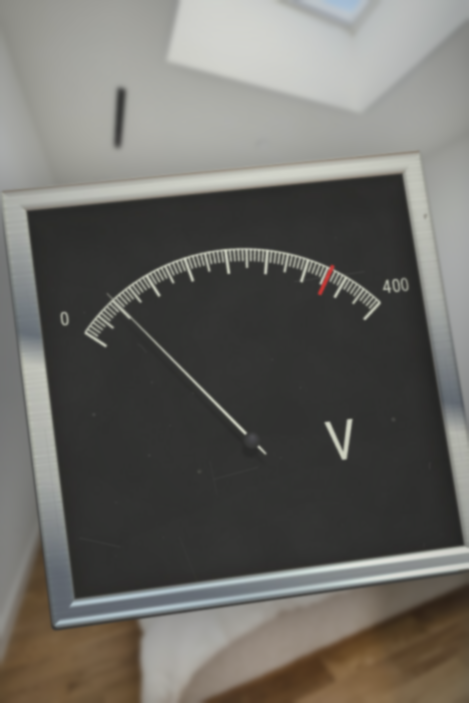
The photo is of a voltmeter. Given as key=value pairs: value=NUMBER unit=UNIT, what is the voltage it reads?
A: value=50 unit=V
